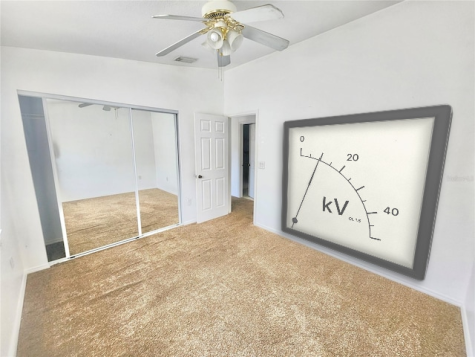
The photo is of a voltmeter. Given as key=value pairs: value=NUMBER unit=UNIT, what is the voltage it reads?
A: value=10 unit=kV
